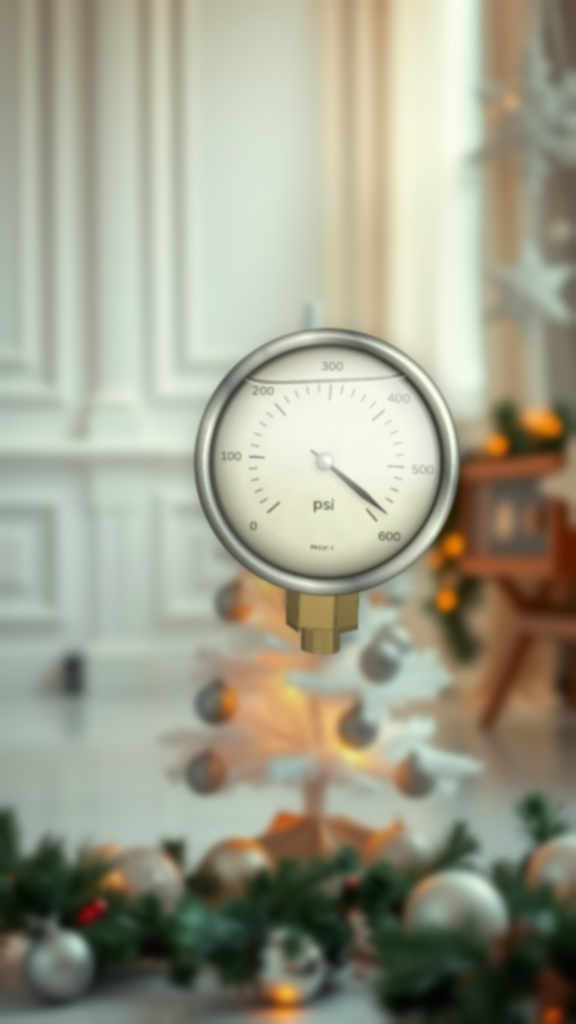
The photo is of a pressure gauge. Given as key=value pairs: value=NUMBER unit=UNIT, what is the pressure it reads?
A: value=580 unit=psi
